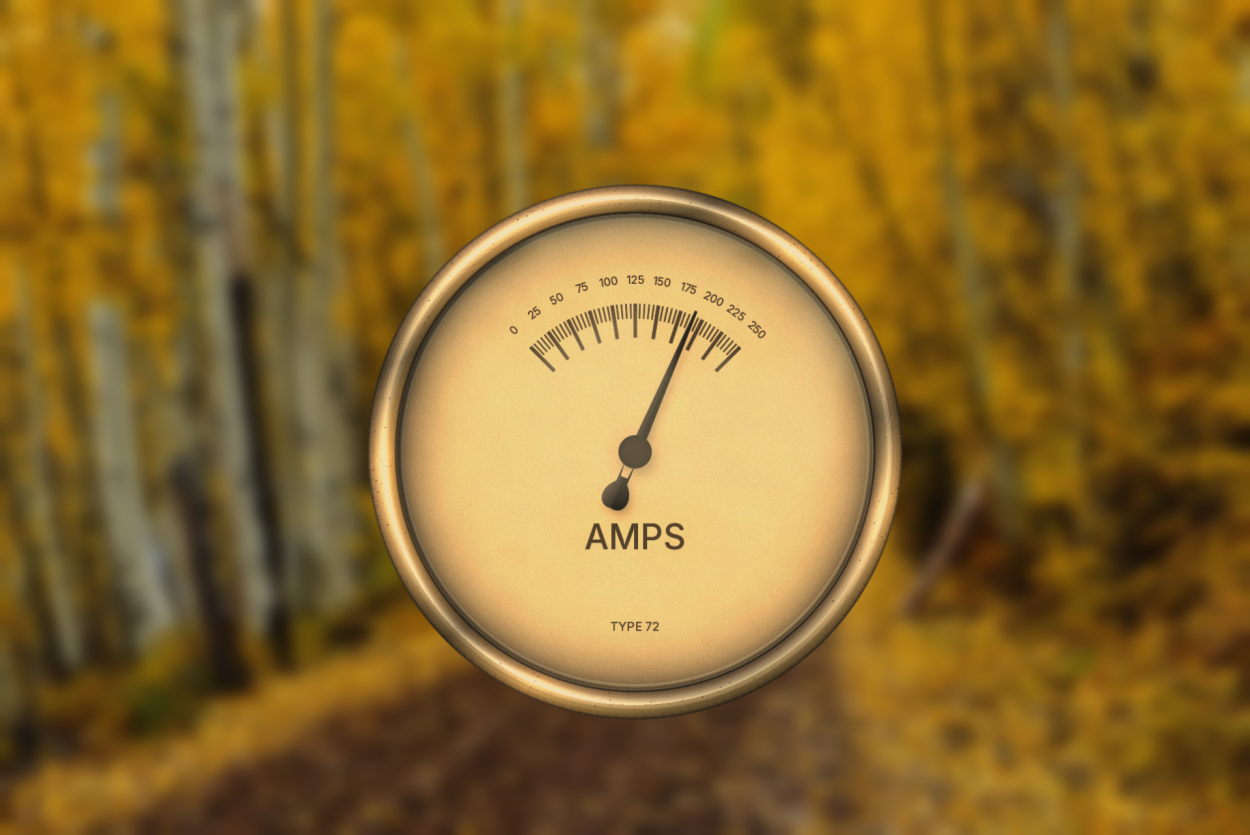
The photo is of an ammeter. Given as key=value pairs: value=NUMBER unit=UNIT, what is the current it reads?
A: value=190 unit=A
